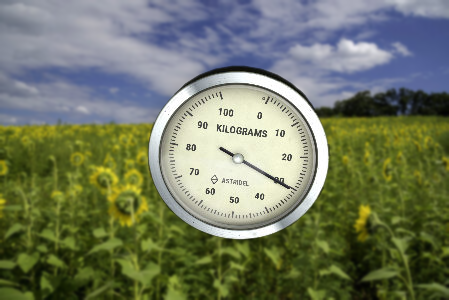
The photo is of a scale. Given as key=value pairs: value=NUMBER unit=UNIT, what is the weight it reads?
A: value=30 unit=kg
